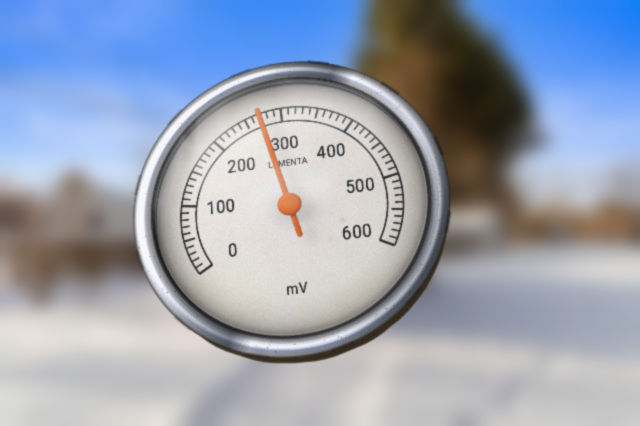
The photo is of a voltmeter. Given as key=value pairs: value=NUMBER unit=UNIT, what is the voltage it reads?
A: value=270 unit=mV
